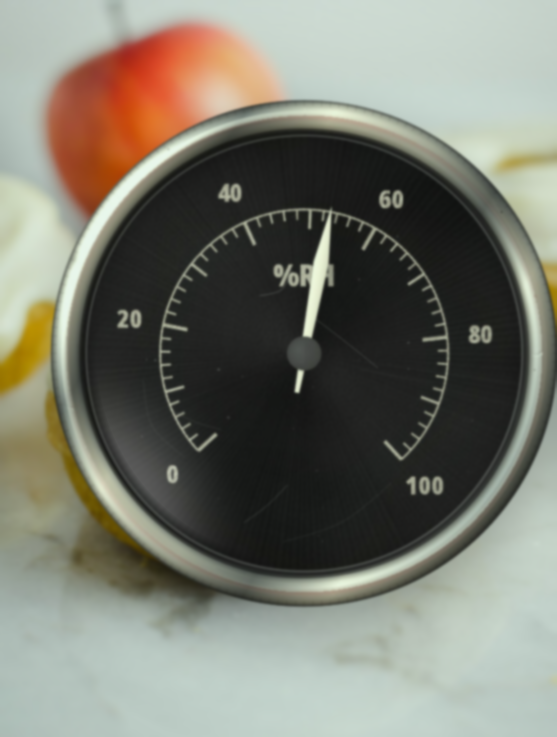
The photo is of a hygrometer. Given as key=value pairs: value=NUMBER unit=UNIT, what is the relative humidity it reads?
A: value=53 unit=%
